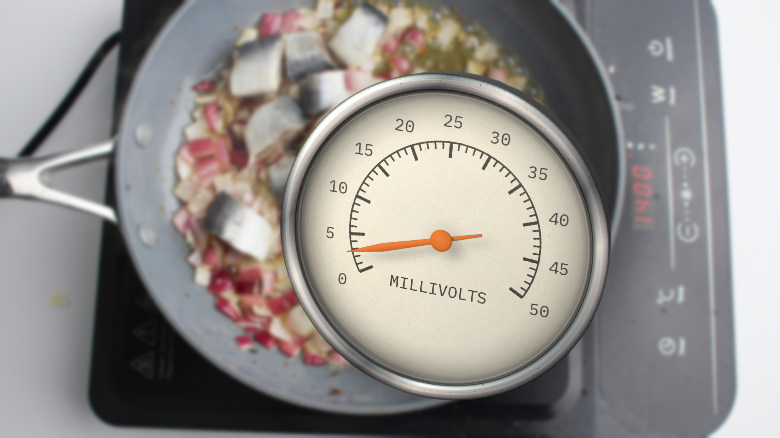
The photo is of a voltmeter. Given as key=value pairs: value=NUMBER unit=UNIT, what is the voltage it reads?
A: value=3 unit=mV
